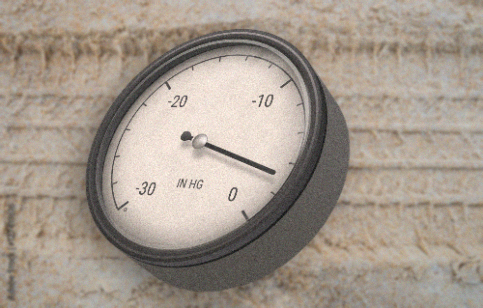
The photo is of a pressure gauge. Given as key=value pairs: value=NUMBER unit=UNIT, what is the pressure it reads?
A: value=-3 unit=inHg
